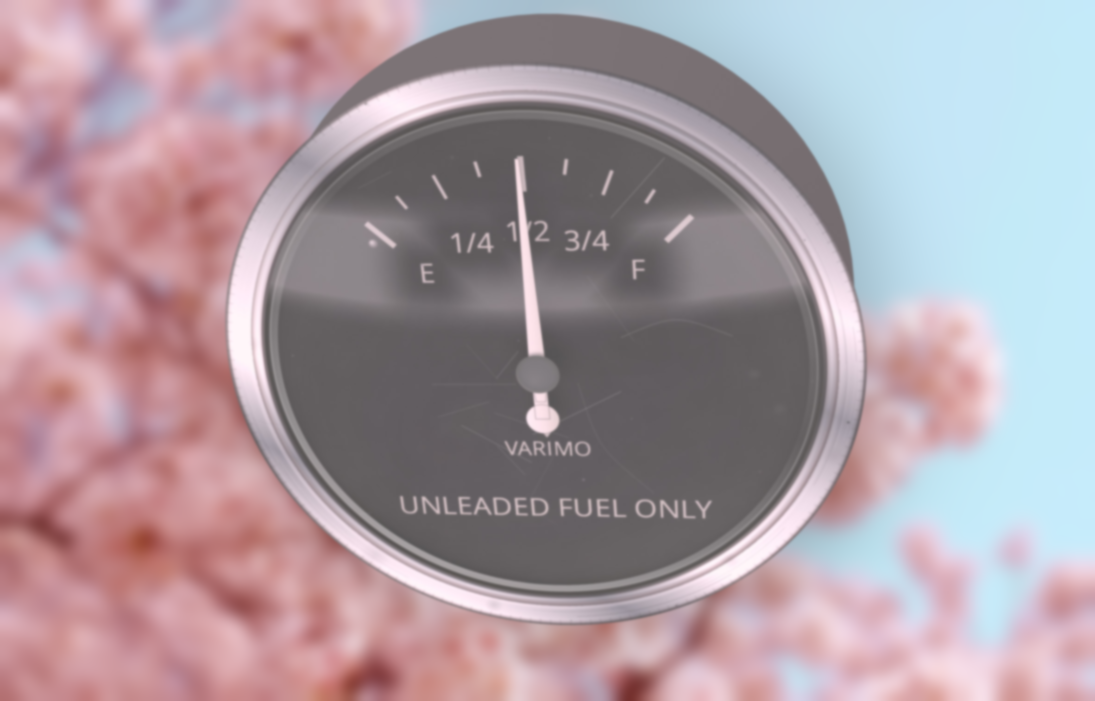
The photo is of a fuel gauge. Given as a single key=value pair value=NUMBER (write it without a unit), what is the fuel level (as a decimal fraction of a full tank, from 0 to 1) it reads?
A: value=0.5
